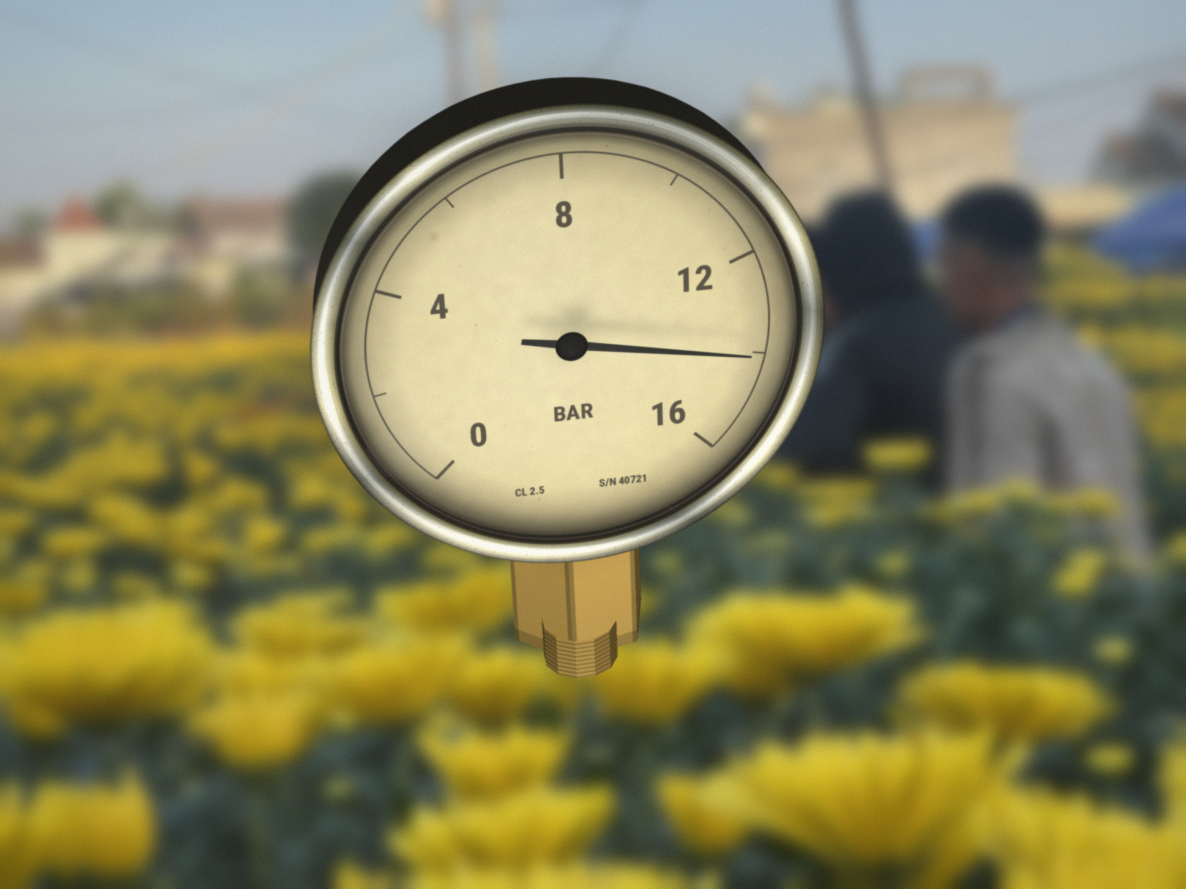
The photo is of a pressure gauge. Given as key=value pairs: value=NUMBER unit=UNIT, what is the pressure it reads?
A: value=14 unit=bar
